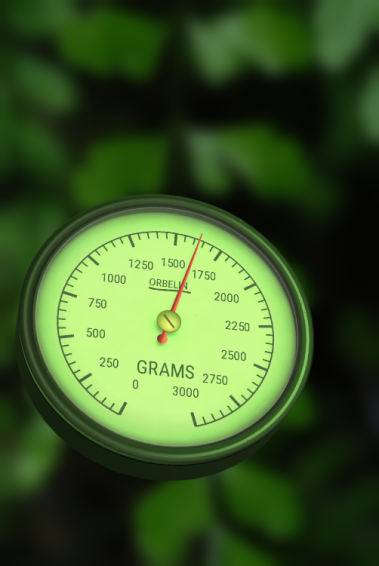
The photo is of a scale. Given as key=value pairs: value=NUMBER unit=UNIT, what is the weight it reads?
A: value=1625 unit=g
